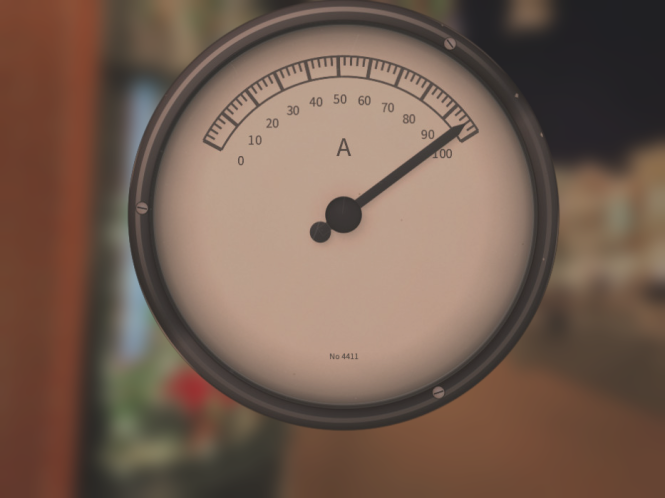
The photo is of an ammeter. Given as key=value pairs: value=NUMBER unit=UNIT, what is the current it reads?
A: value=96 unit=A
